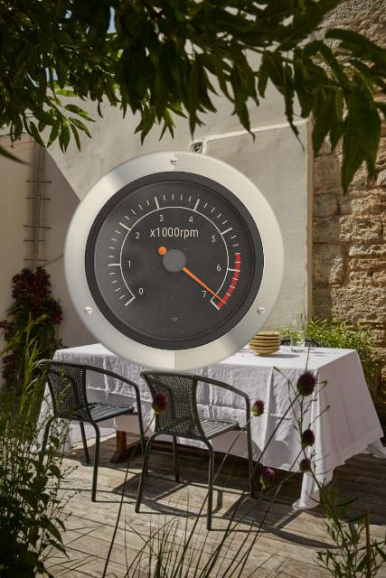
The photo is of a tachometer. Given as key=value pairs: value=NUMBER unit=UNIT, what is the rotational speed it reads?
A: value=6800 unit=rpm
